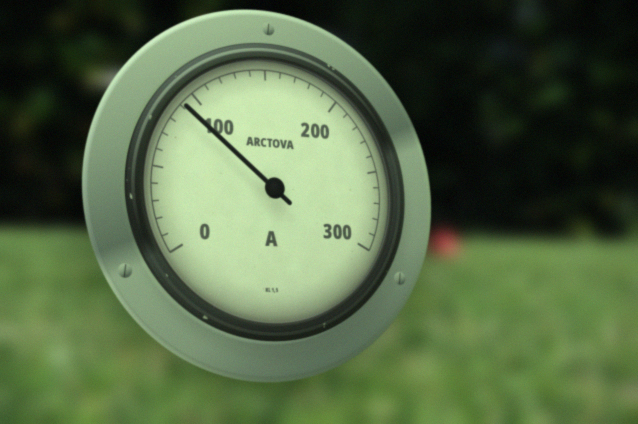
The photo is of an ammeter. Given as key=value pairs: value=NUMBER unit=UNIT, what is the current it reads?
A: value=90 unit=A
